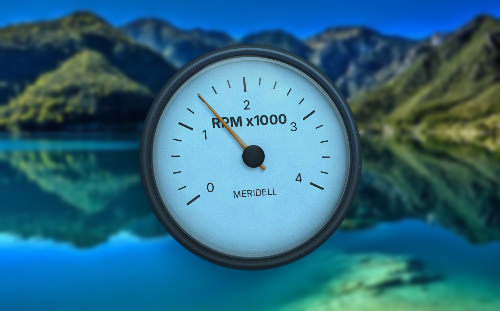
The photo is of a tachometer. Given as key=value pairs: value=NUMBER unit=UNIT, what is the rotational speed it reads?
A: value=1400 unit=rpm
